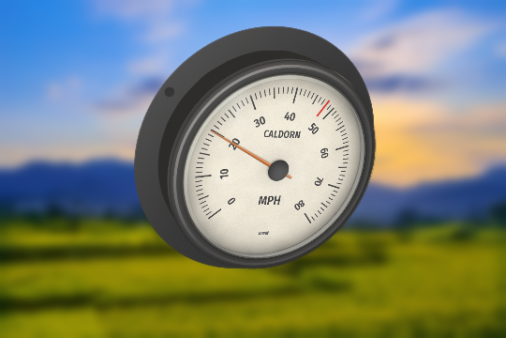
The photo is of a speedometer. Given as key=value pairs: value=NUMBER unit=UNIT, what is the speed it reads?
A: value=20 unit=mph
